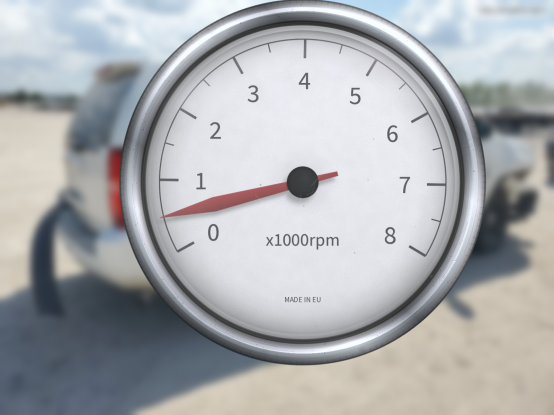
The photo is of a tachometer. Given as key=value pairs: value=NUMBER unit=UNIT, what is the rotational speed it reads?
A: value=500 unit=rpm
